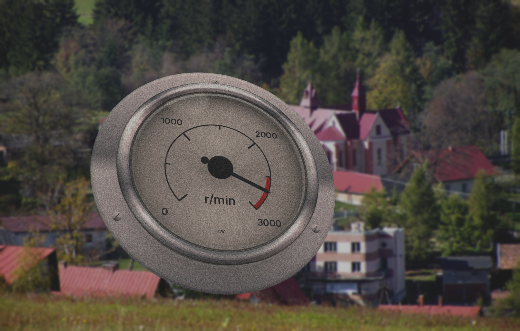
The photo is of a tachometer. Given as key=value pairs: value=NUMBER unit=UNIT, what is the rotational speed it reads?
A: value=2750 unit=rpm
